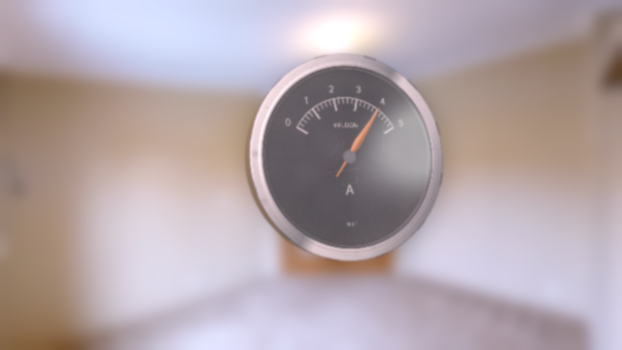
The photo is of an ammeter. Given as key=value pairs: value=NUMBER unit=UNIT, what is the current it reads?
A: value=4 unit=A
